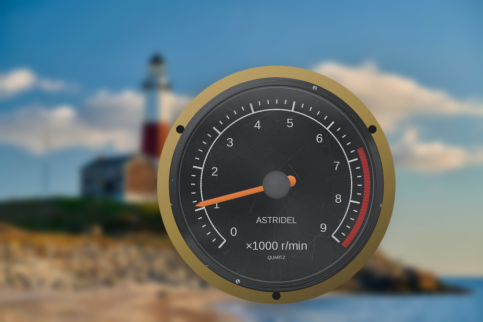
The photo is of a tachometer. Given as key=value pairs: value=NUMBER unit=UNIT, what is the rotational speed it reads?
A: value=1100 unit=rpm
